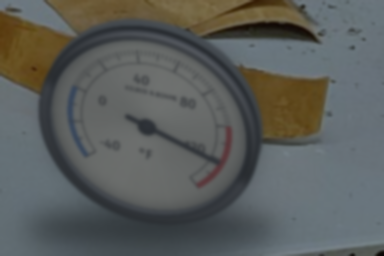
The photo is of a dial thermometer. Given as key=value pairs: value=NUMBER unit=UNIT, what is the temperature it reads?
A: value=120 unit=°F
